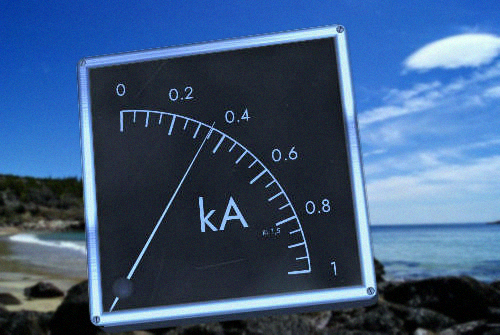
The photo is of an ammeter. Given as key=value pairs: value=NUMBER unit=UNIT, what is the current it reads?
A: value=0.35 unit=kA
